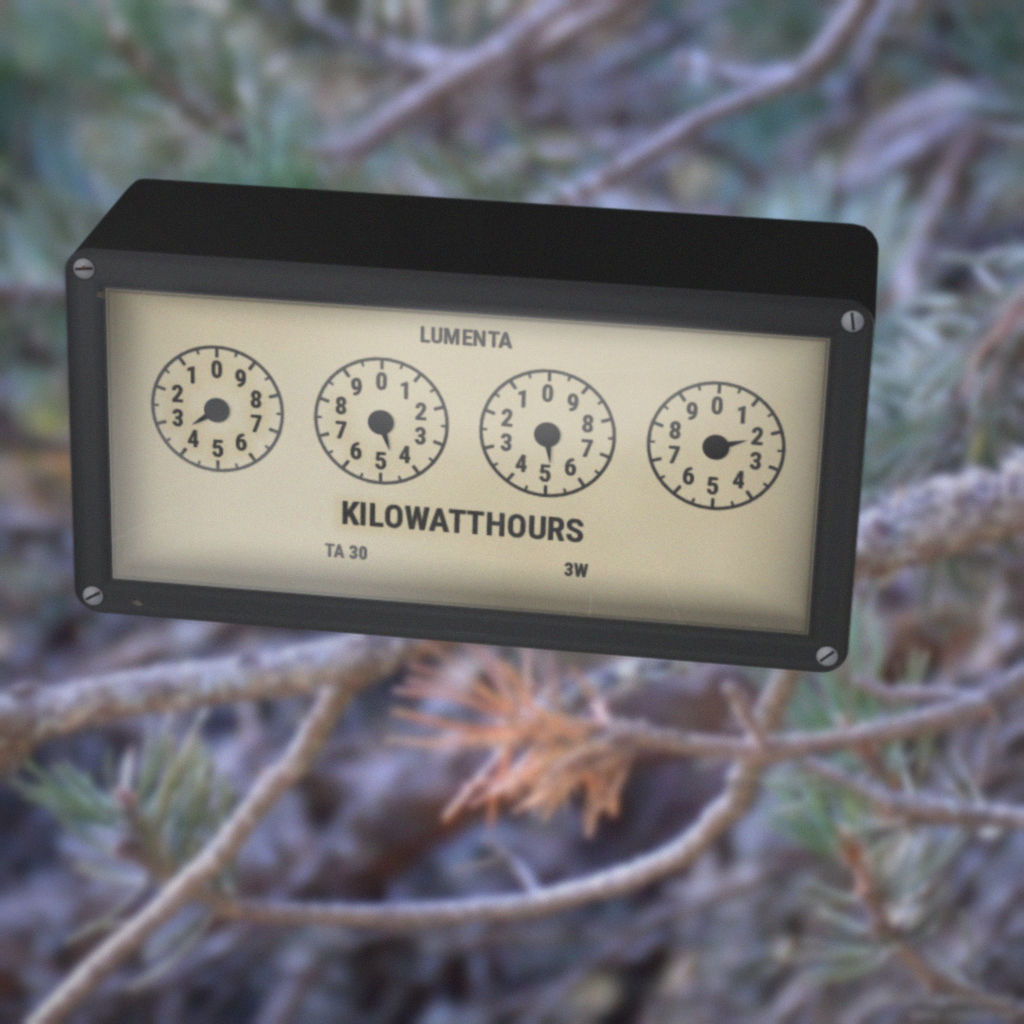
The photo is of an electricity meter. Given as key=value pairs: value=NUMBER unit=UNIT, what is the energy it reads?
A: value=3452 unit=kWh
